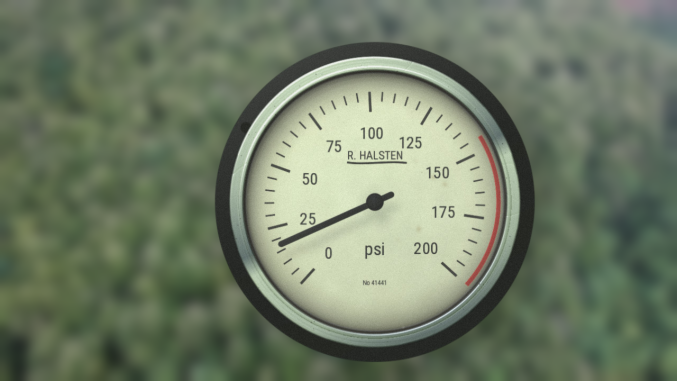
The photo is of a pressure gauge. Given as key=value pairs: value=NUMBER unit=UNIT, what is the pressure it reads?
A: value=17.5 unit=psi
